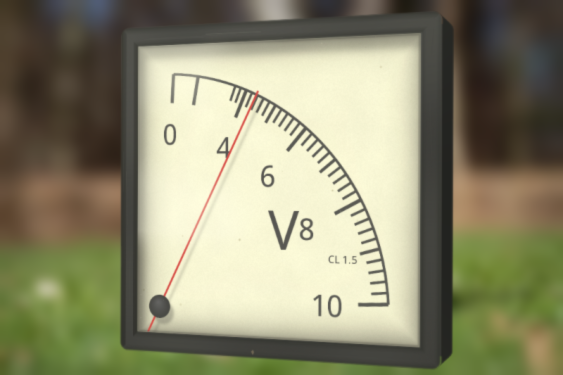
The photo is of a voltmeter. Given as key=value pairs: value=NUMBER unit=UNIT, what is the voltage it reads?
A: value=4.4 unit=V
